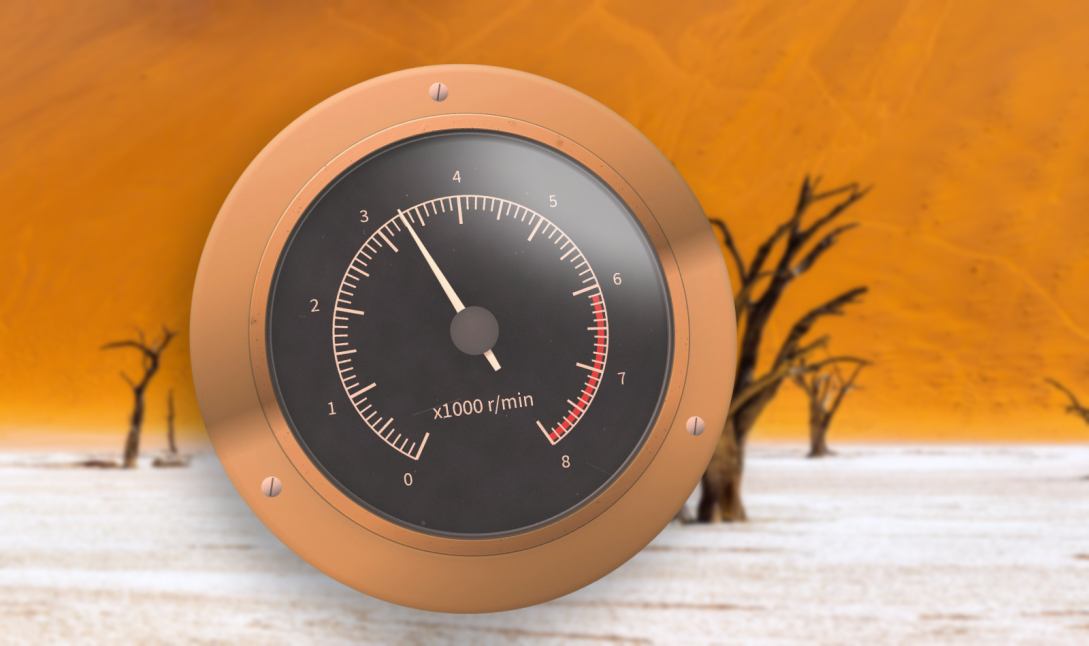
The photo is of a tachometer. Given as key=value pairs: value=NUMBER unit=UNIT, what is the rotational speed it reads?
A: value=3300 unit=rpm
